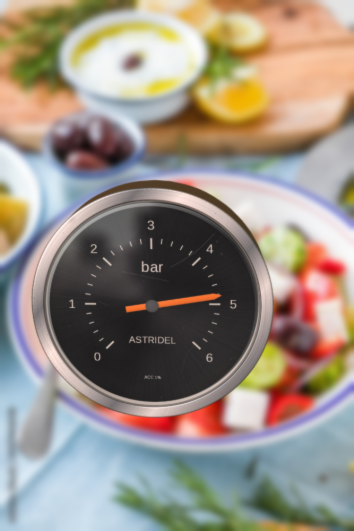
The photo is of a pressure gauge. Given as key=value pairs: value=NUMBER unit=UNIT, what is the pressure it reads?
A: value=4.8 unit=bar
